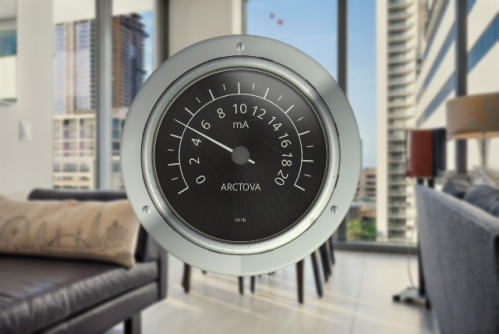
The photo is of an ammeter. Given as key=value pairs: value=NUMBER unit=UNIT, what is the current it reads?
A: value=5 unit=mA
